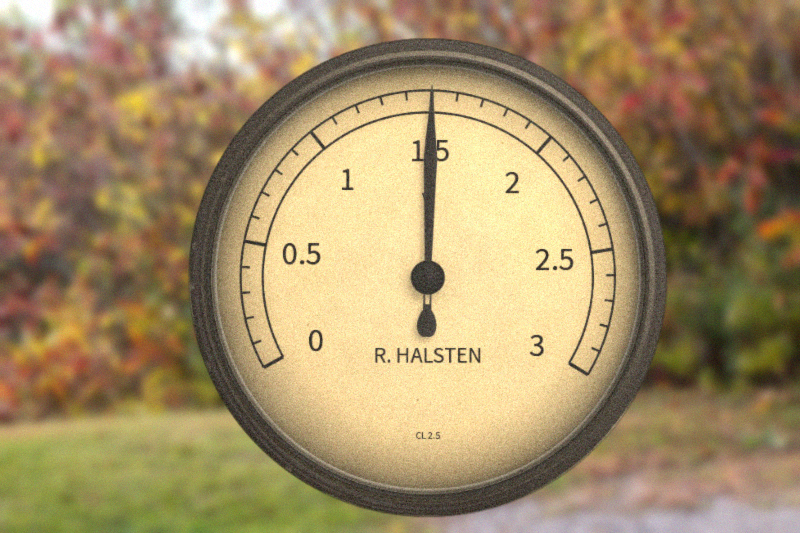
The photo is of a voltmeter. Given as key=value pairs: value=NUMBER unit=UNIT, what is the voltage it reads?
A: value=1.5 unit=V
